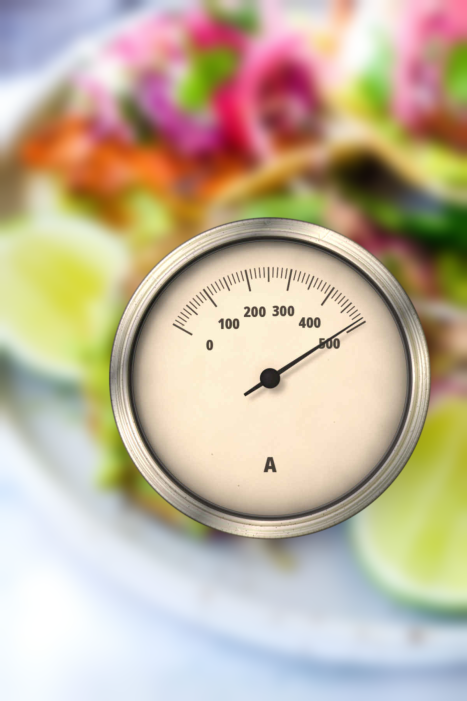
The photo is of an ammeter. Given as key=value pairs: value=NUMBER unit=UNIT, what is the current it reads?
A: value=490 unit=A
